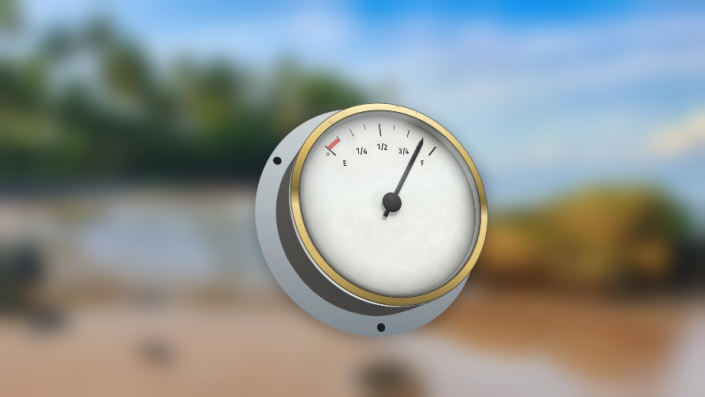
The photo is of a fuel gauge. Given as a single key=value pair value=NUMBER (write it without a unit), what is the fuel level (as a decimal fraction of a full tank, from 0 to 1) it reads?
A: value=0.875
